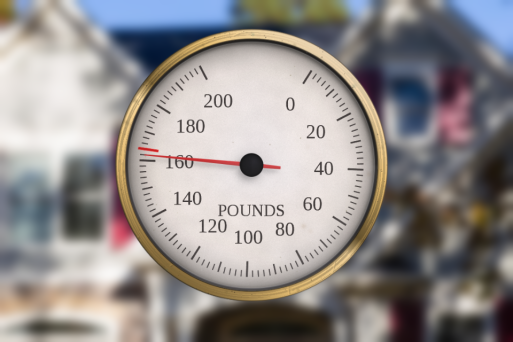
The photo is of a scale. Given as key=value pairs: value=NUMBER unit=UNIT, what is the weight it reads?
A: value=162 unit=lb
